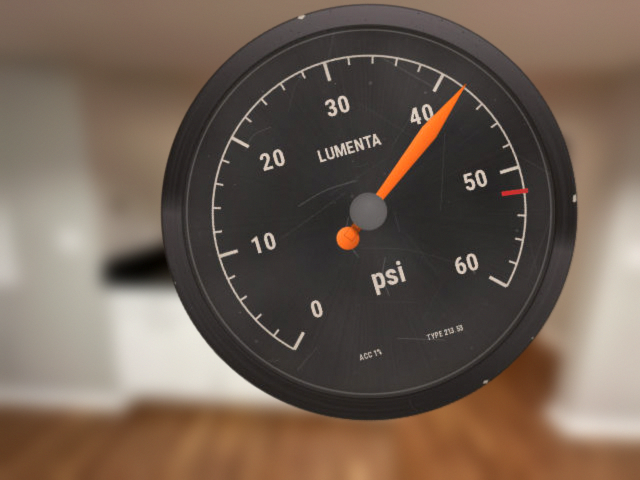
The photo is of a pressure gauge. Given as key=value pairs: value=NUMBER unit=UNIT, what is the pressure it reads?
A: value=42 unit=psi
